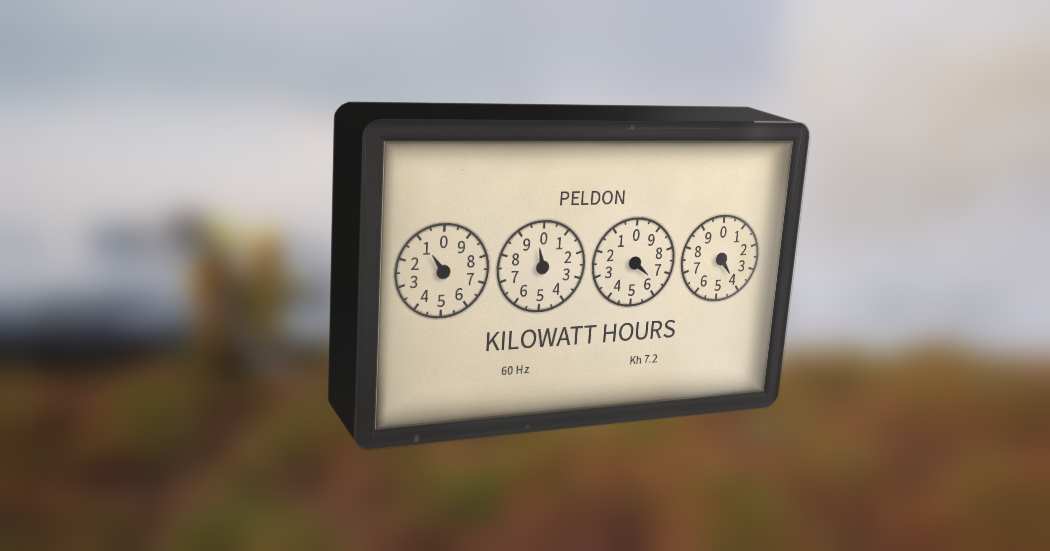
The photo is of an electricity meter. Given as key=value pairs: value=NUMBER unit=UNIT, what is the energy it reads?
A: value=964 unit=kWh
